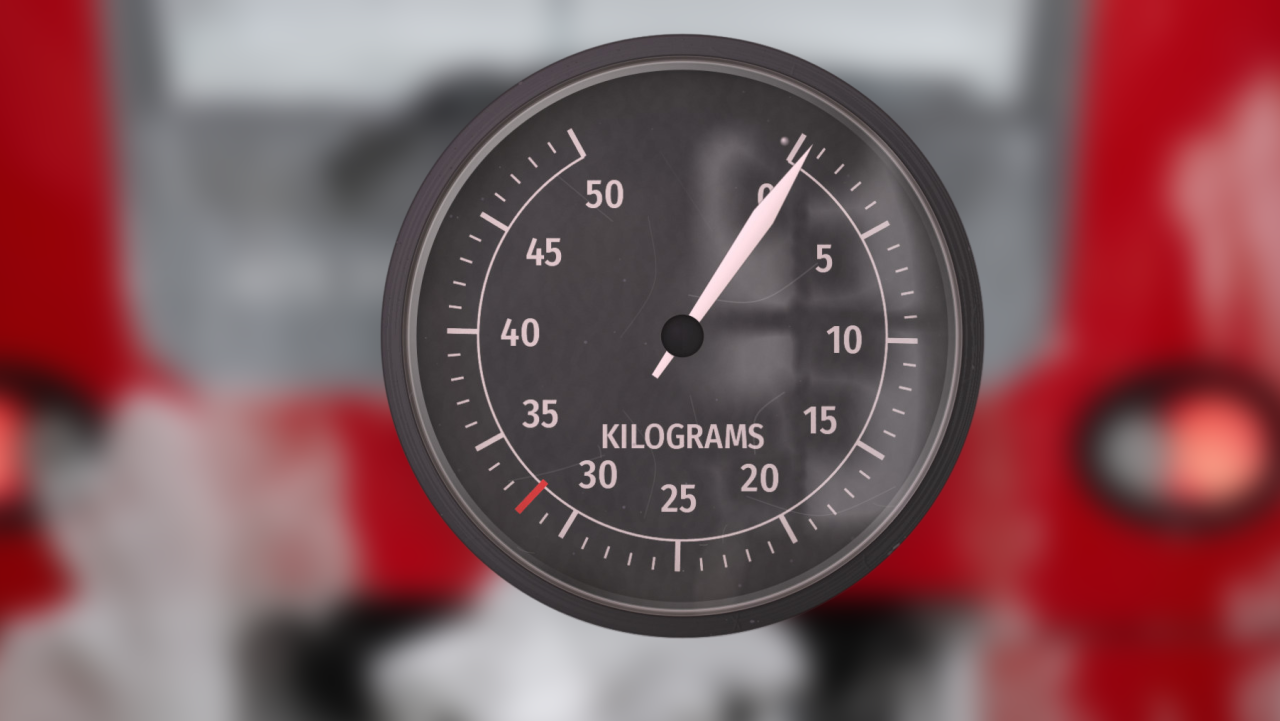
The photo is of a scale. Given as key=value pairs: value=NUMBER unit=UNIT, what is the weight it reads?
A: value=0.5 unit=kg
